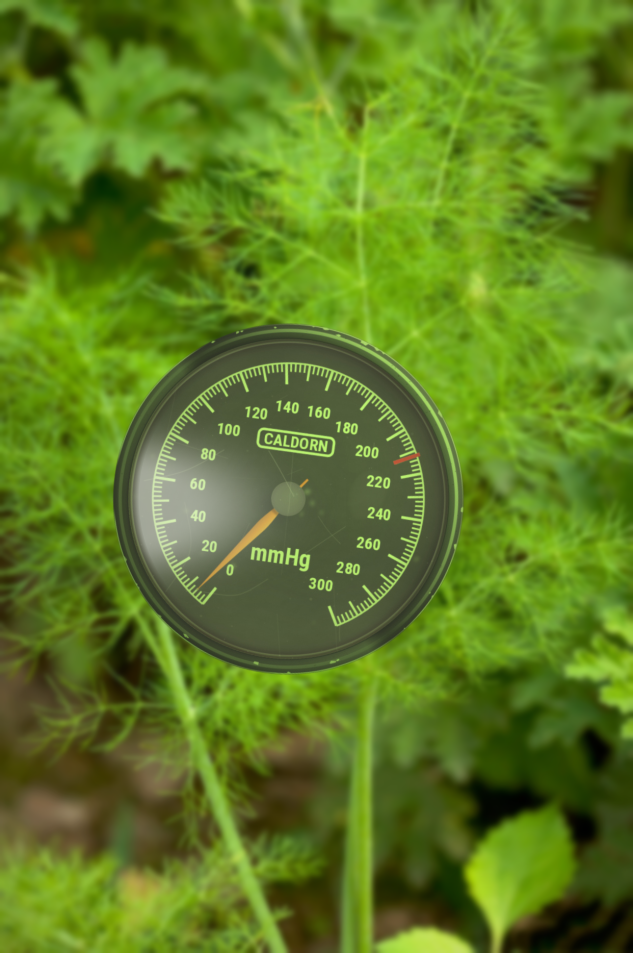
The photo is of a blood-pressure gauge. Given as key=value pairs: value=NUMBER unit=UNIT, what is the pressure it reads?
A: value=6 unit=mmHg
